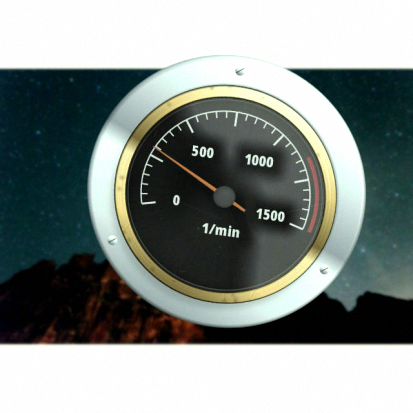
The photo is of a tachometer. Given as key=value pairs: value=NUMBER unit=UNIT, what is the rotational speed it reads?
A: value=300 unit=rpm
